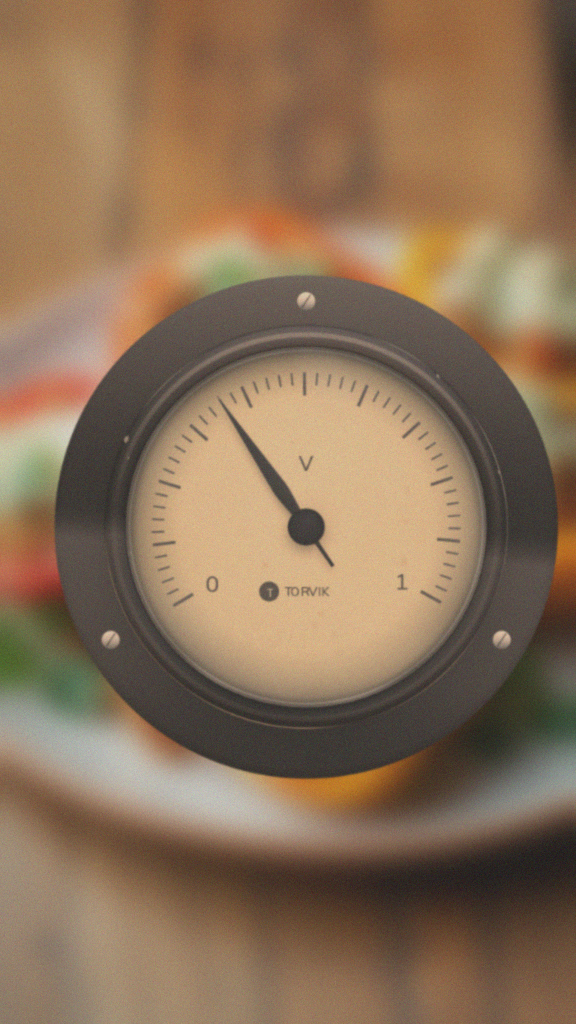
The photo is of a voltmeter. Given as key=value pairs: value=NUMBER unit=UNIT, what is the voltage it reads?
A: value=0.36 unit=V
